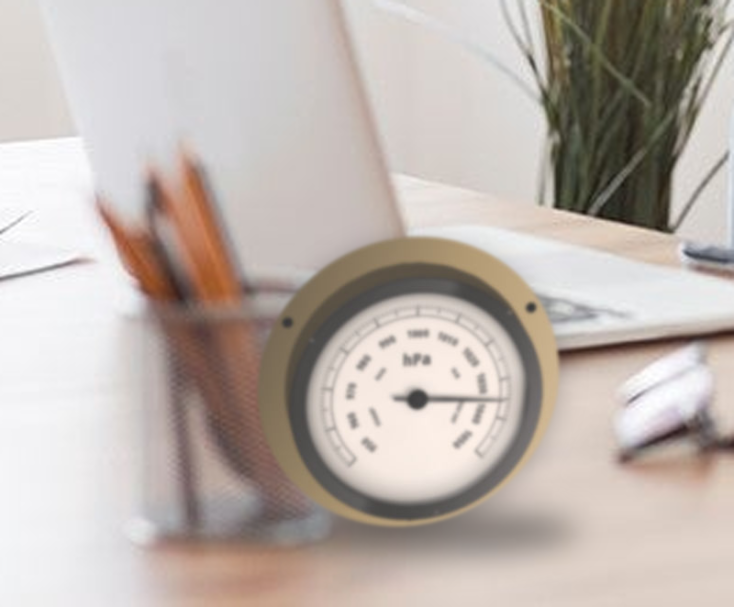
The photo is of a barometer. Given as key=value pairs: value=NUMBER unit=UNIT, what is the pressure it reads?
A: value=1035 unit=hPa
